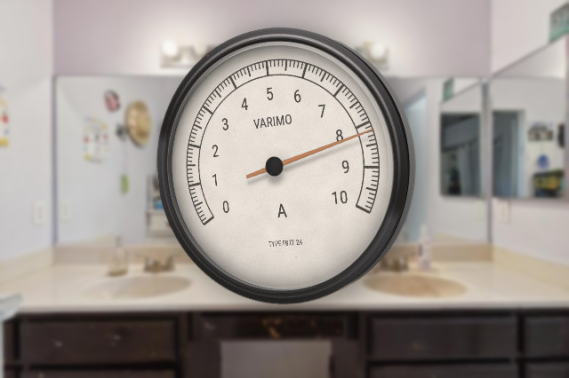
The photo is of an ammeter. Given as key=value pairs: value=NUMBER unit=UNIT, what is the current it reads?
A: value=8.2 unit=A
